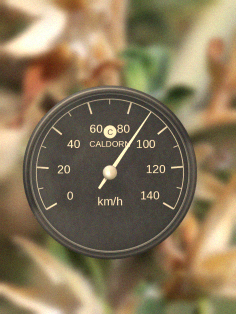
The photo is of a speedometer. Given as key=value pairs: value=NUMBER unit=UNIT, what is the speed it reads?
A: value=90 unit=km/h
